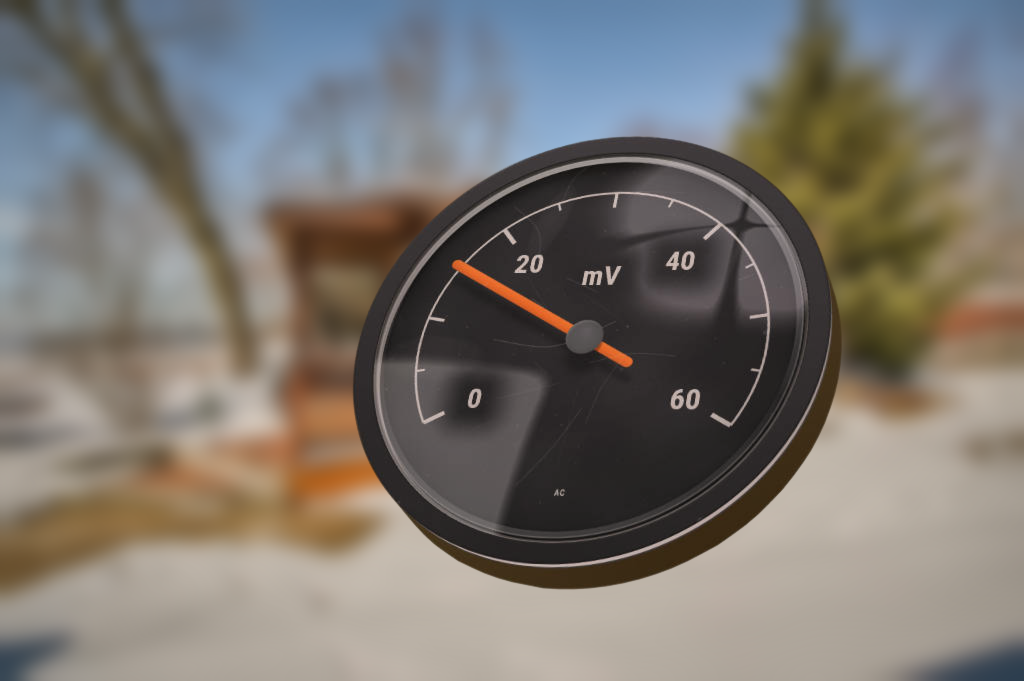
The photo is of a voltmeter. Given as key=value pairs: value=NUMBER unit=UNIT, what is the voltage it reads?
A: value=15 unit=mV
